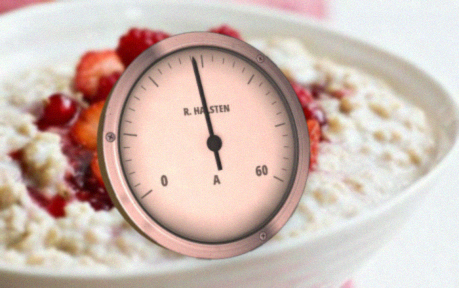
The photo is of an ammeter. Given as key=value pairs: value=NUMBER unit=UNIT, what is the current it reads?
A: value=28 unit=A
